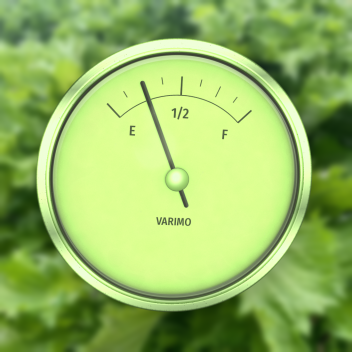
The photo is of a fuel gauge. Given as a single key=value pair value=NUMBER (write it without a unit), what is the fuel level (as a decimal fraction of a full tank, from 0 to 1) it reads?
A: value=0.25
